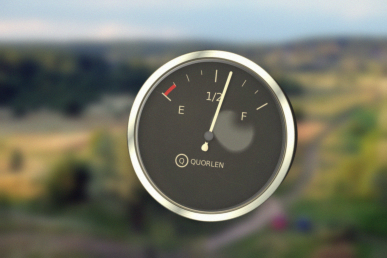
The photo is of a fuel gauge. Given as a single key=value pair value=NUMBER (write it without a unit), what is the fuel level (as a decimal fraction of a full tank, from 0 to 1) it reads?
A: value=0.625
